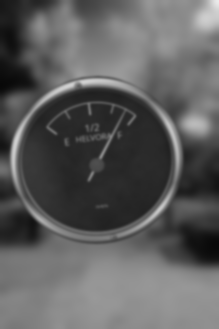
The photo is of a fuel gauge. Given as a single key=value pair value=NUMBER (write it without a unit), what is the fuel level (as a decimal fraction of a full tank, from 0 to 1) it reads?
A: value=0.875
